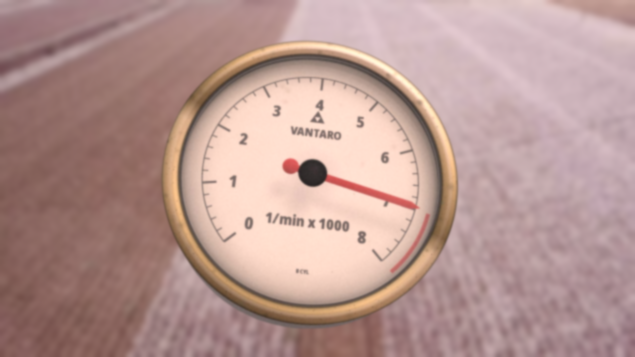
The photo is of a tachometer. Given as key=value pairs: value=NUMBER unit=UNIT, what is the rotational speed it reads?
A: value=7000 unit=rpm
